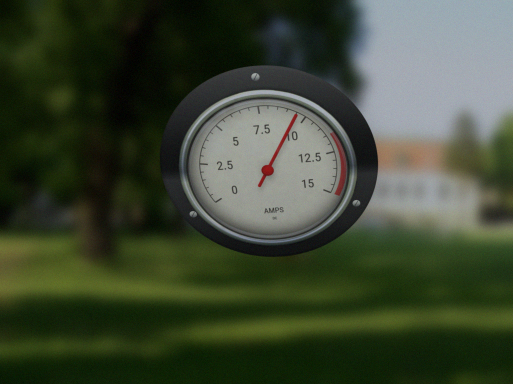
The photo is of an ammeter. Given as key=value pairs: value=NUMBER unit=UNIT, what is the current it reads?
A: value=9.5 unit=A
